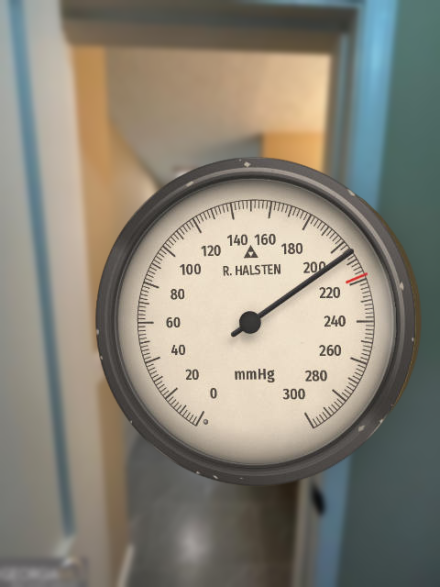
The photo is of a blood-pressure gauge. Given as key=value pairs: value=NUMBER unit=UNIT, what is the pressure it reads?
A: value=206 unit=mmHg
